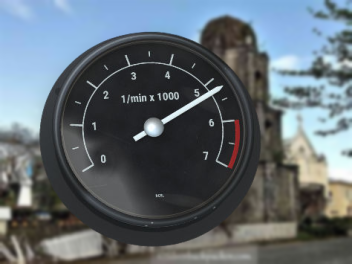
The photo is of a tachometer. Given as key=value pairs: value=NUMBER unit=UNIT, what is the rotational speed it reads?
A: value=5250 unit=rpm
